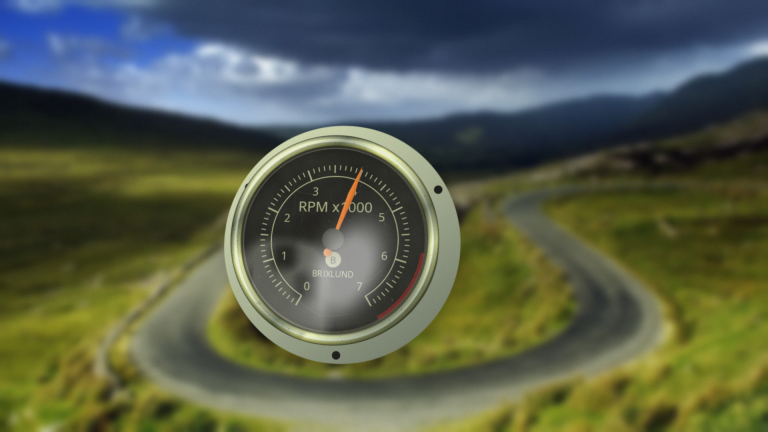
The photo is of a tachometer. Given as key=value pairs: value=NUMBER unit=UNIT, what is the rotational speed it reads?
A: value=4000 unit=rpm
